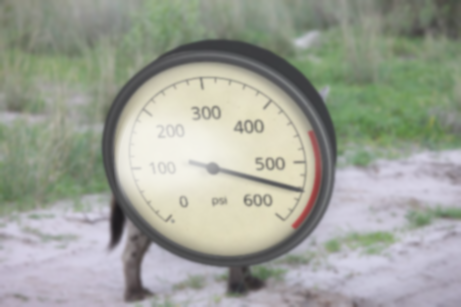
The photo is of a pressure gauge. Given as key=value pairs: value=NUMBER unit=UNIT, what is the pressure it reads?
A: value=540 unit=psi
